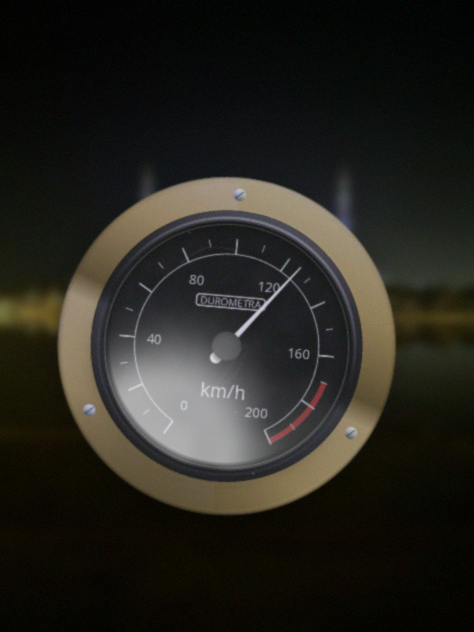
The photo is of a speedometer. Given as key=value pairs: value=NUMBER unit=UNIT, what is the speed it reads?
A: value=125 unit=km/h
